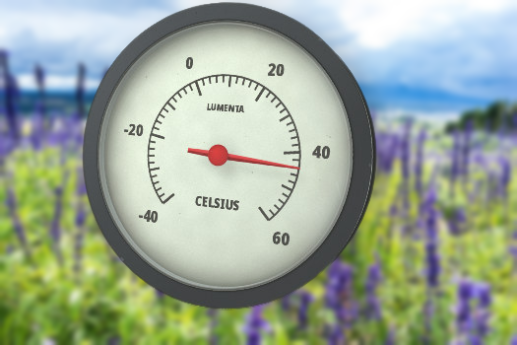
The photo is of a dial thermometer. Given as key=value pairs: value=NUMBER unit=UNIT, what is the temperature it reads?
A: value=44 unit=°C
